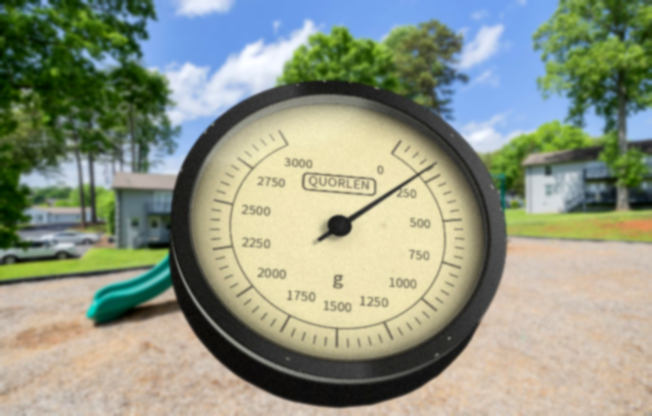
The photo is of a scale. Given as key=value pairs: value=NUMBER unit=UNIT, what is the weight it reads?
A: value=200 unit=g
